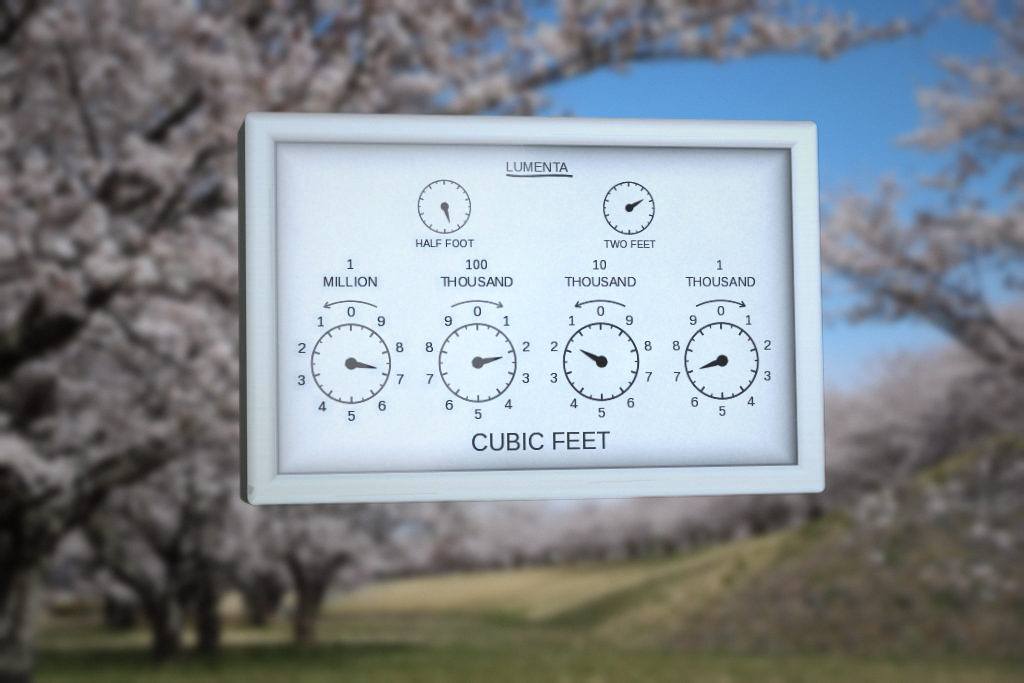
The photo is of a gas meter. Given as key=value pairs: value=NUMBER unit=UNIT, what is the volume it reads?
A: value=721700 unit=ft³
